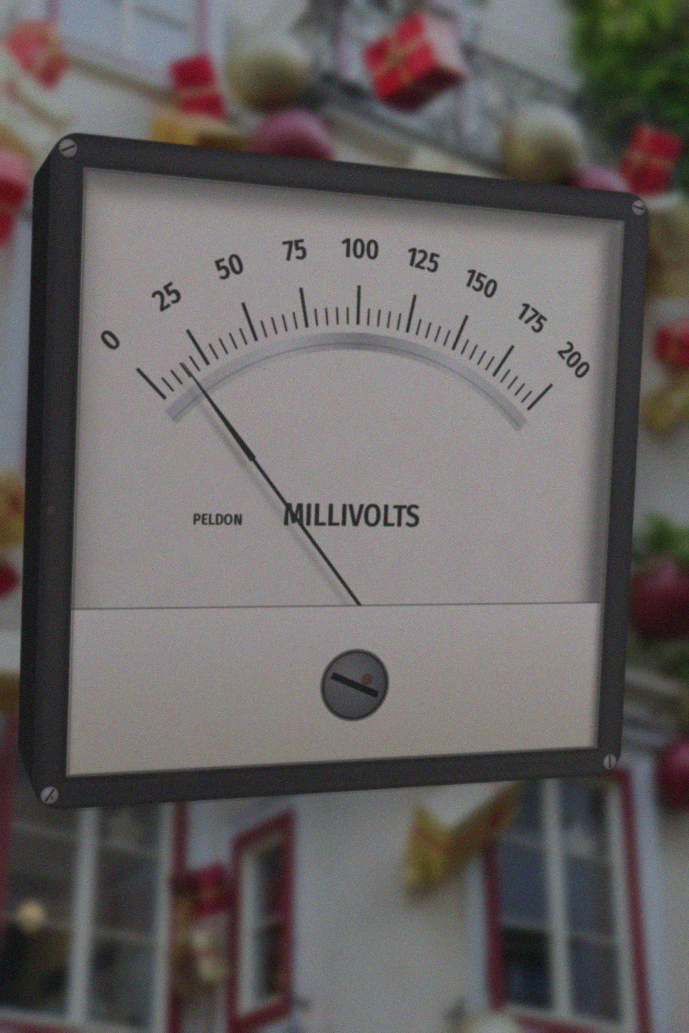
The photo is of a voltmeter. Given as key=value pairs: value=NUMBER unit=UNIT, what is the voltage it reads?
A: value=15 unit=mV
